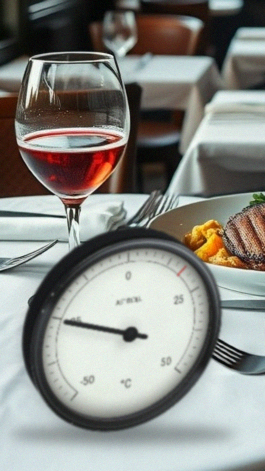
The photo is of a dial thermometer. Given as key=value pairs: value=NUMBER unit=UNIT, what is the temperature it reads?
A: value=-25 unit=°C
